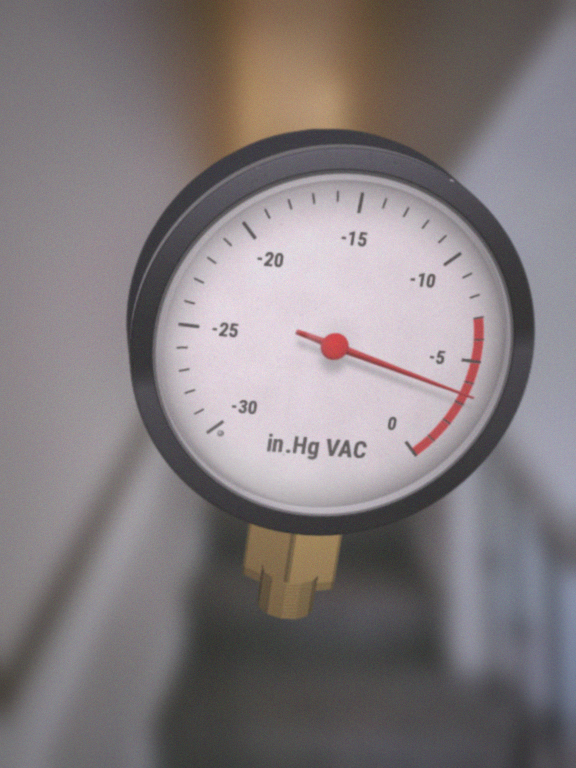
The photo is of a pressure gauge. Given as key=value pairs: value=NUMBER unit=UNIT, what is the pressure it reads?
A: value=-3.5 unit=inHg
